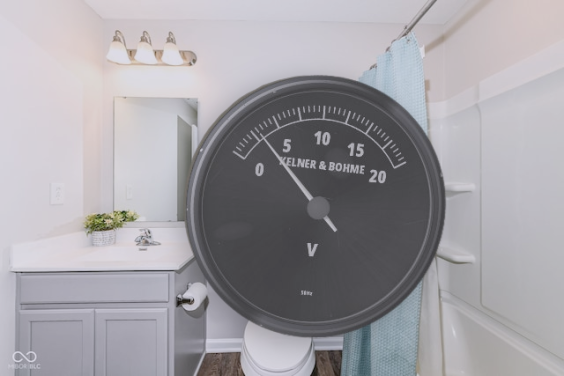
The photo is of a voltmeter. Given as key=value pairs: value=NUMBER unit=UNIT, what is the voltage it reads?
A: value=3 unit=V
